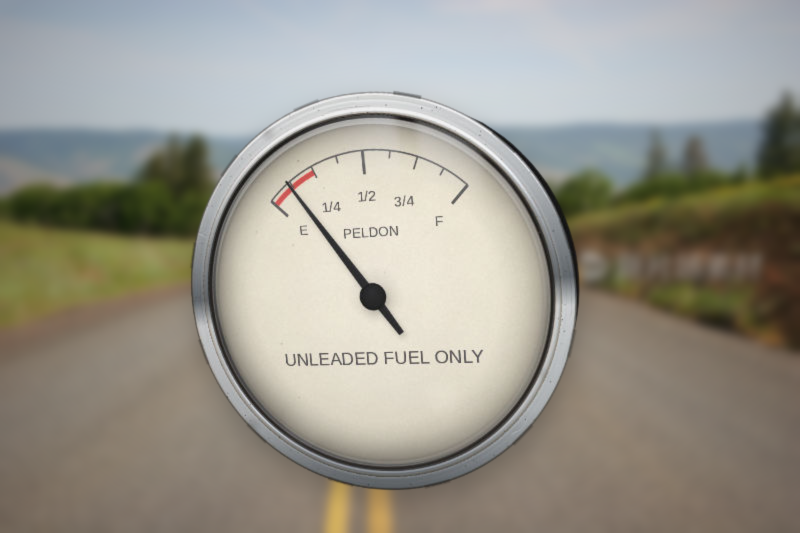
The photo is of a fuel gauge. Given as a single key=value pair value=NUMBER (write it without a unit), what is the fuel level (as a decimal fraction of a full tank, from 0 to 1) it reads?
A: value=0.125
